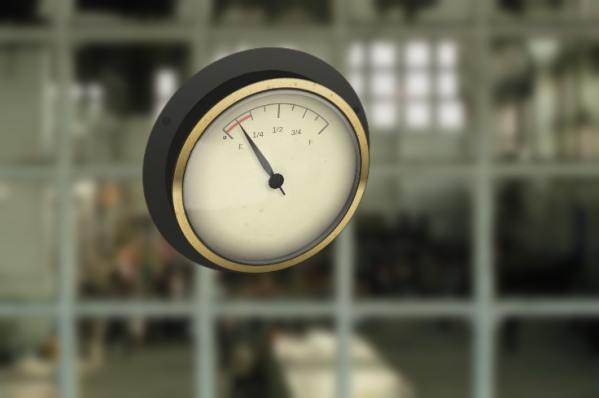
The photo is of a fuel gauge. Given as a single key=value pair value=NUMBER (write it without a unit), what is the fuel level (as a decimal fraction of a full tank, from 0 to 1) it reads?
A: value=0.125
